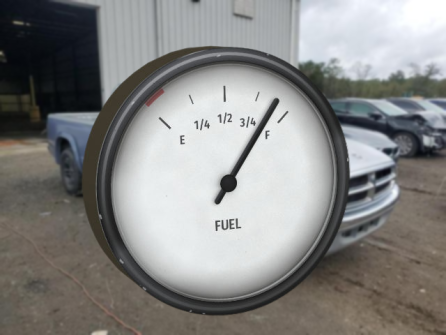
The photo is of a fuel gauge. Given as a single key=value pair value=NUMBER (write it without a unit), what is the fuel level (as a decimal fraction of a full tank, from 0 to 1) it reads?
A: value=0.875
